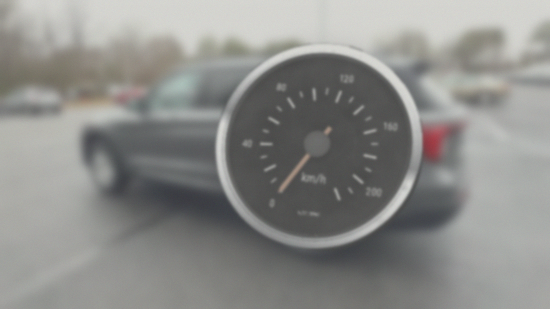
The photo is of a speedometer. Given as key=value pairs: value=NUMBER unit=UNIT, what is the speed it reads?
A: value=0 unit=km/h
